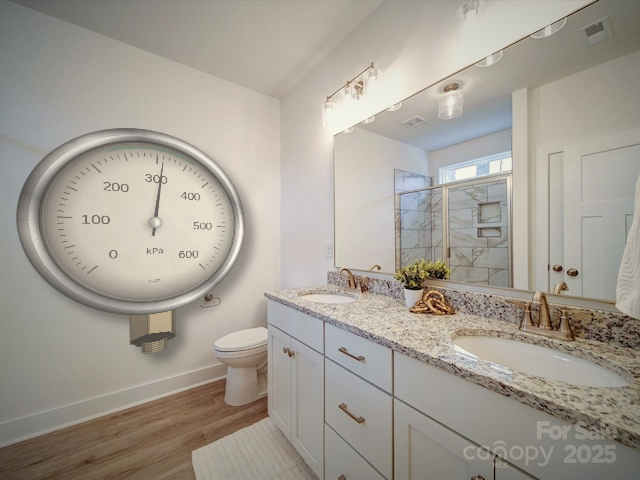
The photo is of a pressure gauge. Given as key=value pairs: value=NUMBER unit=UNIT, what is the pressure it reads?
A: value=310 unit=kPa
